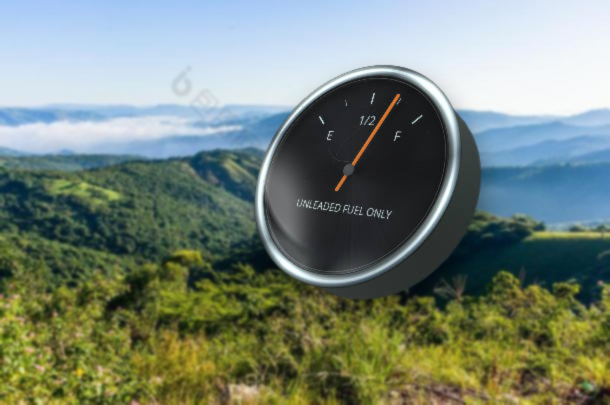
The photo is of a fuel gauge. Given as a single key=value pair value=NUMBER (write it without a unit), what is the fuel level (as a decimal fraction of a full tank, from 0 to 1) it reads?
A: value=0.75
